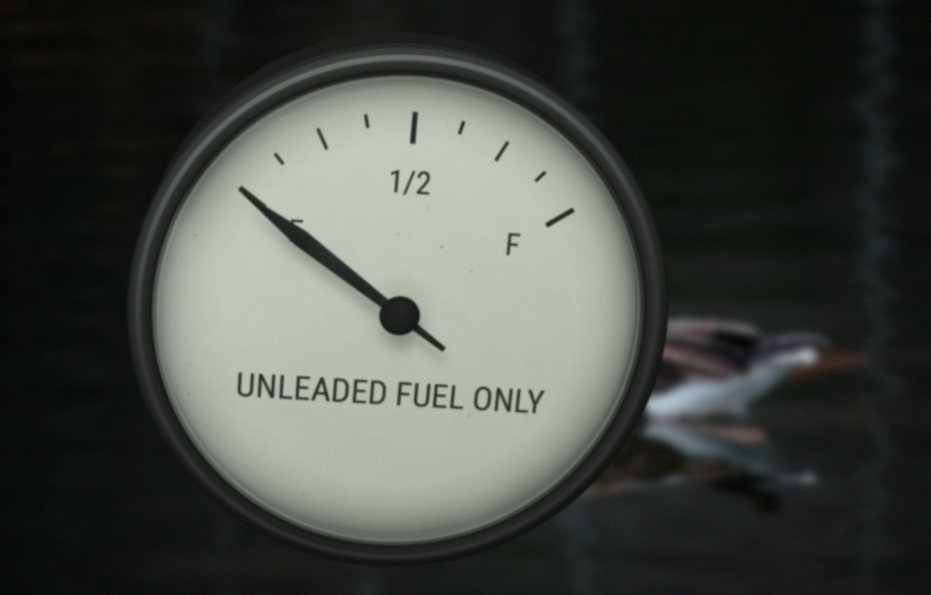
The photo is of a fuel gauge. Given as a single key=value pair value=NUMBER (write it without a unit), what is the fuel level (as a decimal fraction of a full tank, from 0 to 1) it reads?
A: value=0
